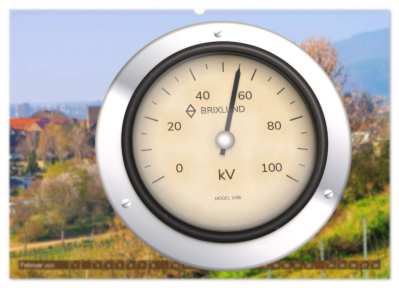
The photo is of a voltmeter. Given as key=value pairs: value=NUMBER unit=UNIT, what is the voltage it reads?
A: value=55 unit=kV
